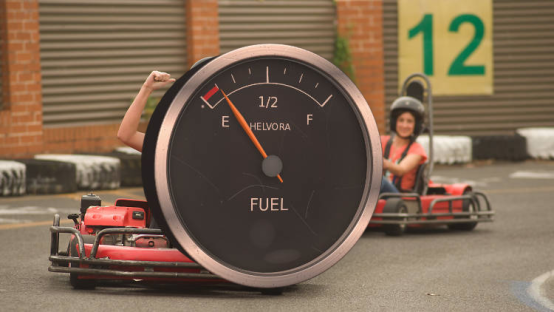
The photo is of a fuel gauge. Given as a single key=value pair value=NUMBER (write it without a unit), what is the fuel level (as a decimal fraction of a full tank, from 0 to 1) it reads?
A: value=0.125
